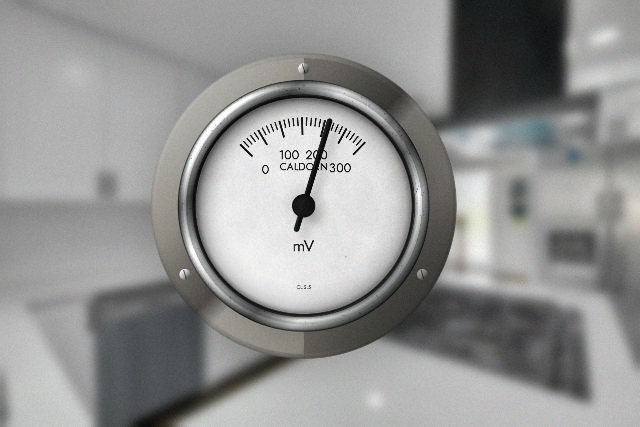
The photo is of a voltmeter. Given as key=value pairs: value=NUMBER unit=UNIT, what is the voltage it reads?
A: value=210 unit=mV
